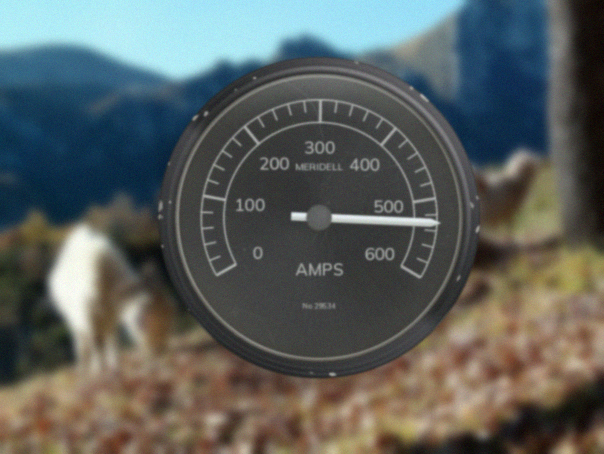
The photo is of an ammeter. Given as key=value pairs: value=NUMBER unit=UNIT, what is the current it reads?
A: value=530 unit=A
